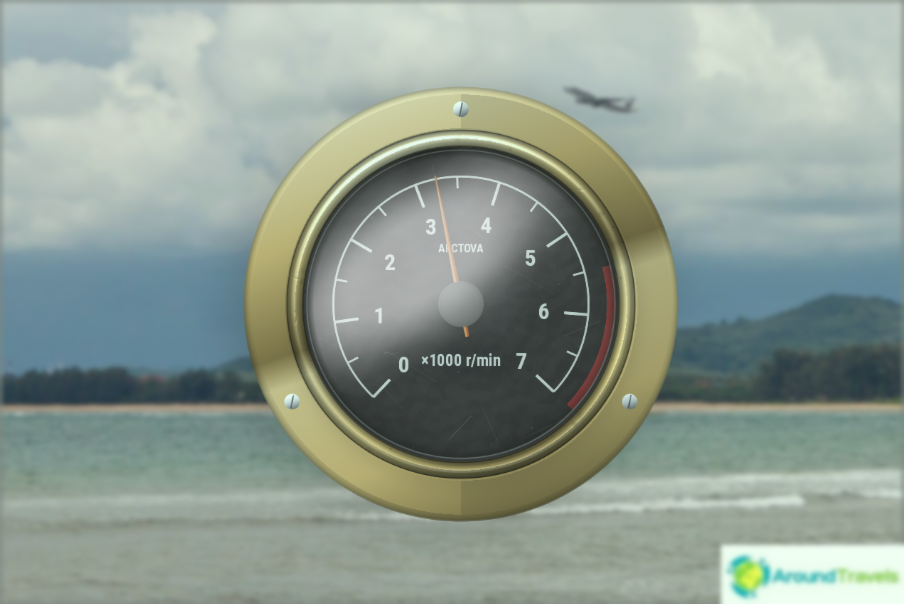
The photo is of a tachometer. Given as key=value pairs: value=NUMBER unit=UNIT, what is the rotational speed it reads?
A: value=3250 unit=rpm
